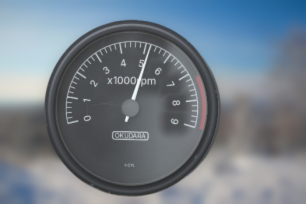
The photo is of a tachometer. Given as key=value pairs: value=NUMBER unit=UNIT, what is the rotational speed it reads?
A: value=5200 unit=rpm
